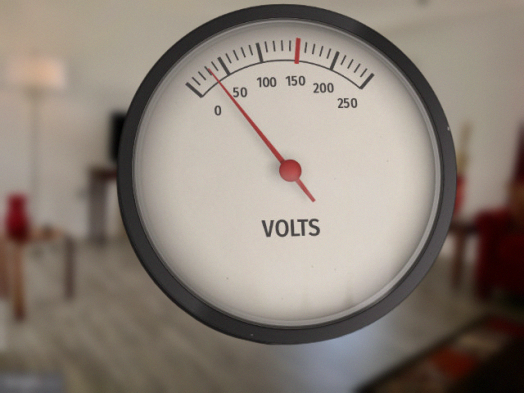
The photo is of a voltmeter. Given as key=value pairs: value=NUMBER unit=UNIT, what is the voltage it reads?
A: value=30 unit=V
